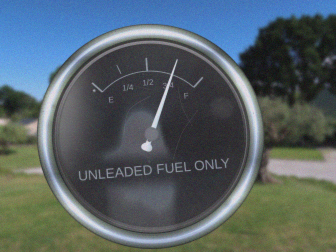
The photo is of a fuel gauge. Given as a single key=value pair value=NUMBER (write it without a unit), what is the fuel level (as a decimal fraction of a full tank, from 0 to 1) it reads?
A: value=0.75
